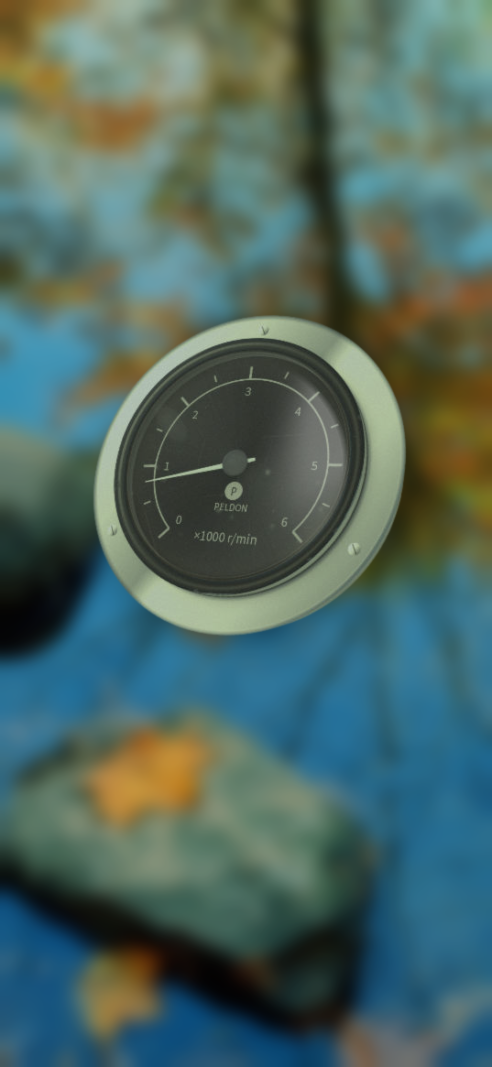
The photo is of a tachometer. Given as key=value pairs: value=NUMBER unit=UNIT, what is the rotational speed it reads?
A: value=750 unit=rpm
